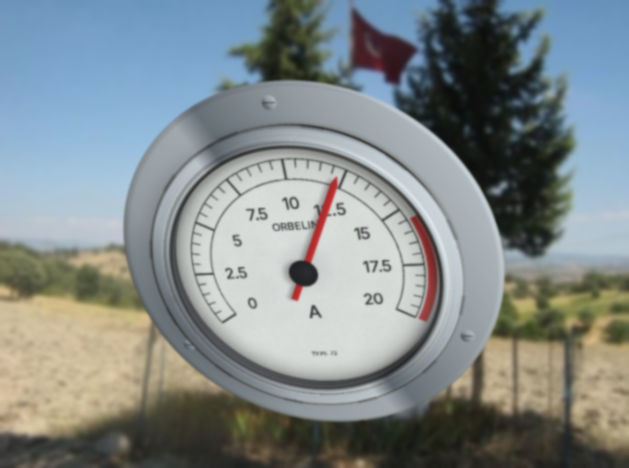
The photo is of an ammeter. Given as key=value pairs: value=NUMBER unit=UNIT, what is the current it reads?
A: value=12.25 unit=A
